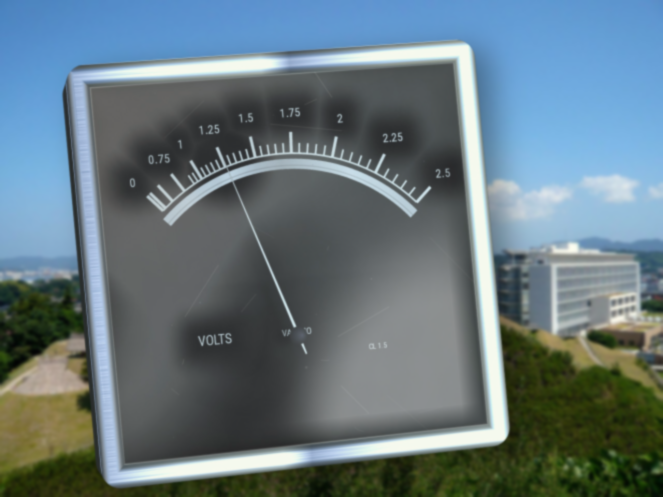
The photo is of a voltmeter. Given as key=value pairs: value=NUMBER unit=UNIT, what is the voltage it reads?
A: value=1.25 unit=V
